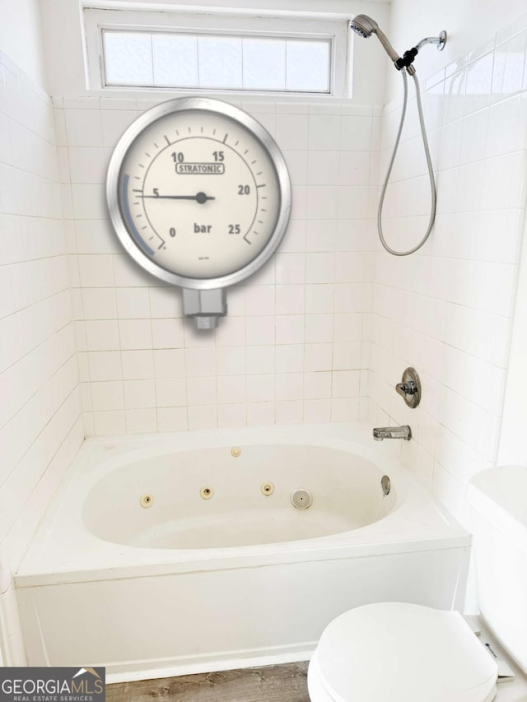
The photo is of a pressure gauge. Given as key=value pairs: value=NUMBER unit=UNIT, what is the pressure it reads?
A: value=4.5 unit=bar
